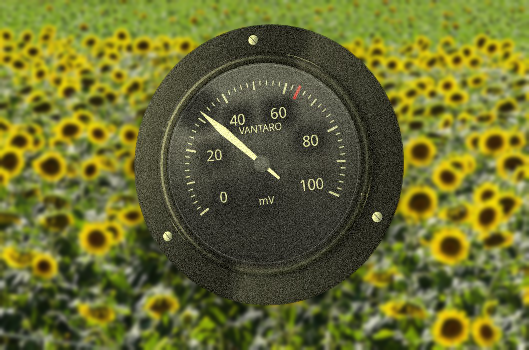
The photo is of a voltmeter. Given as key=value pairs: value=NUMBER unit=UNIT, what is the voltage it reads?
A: value=32 unit=mV
